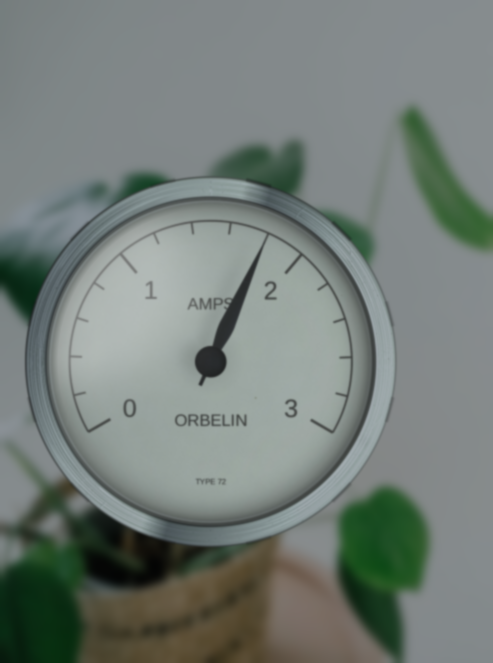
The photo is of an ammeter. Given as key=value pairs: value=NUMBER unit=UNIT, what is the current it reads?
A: value=1.8 unit=A
